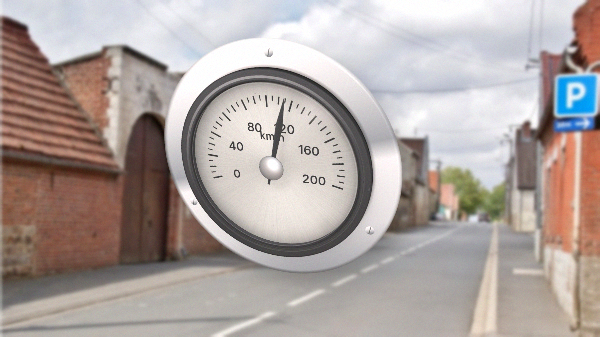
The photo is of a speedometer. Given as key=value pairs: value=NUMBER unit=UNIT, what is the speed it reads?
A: value=115 unit=km/h
